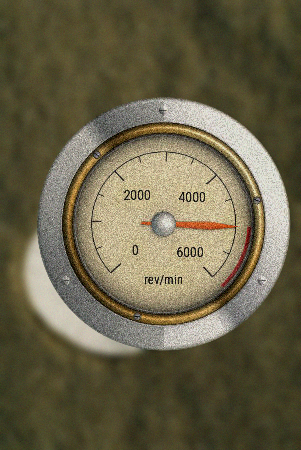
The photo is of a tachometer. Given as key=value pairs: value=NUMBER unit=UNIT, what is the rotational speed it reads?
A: value=5000 unit=rpm
